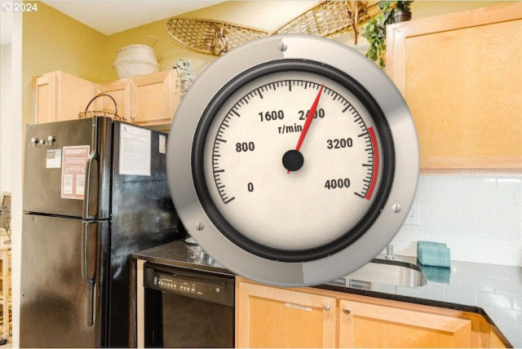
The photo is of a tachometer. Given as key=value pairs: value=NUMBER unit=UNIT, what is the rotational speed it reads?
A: value=2400 unit=rpm
